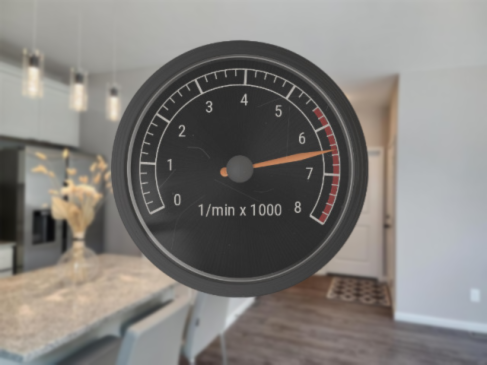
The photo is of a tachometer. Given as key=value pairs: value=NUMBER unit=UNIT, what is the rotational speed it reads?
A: value=6500 unit=rpm
